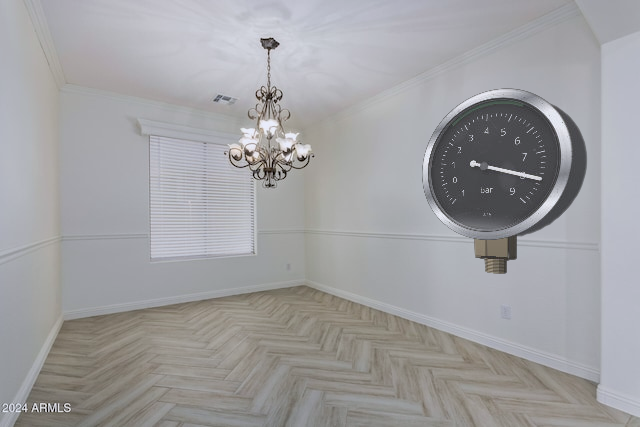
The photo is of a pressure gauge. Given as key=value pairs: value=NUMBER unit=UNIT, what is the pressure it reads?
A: value=8 unit=bar
